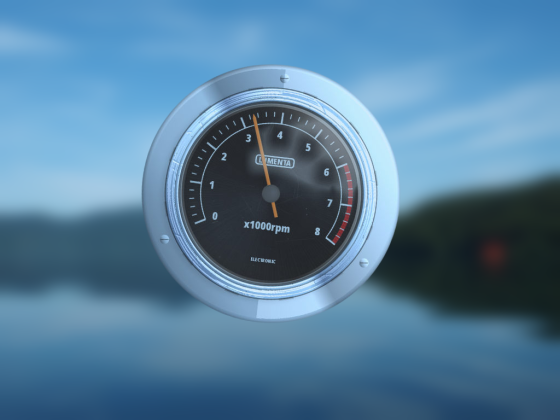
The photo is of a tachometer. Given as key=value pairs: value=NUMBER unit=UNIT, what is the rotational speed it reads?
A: value=3300 unit=rpm
